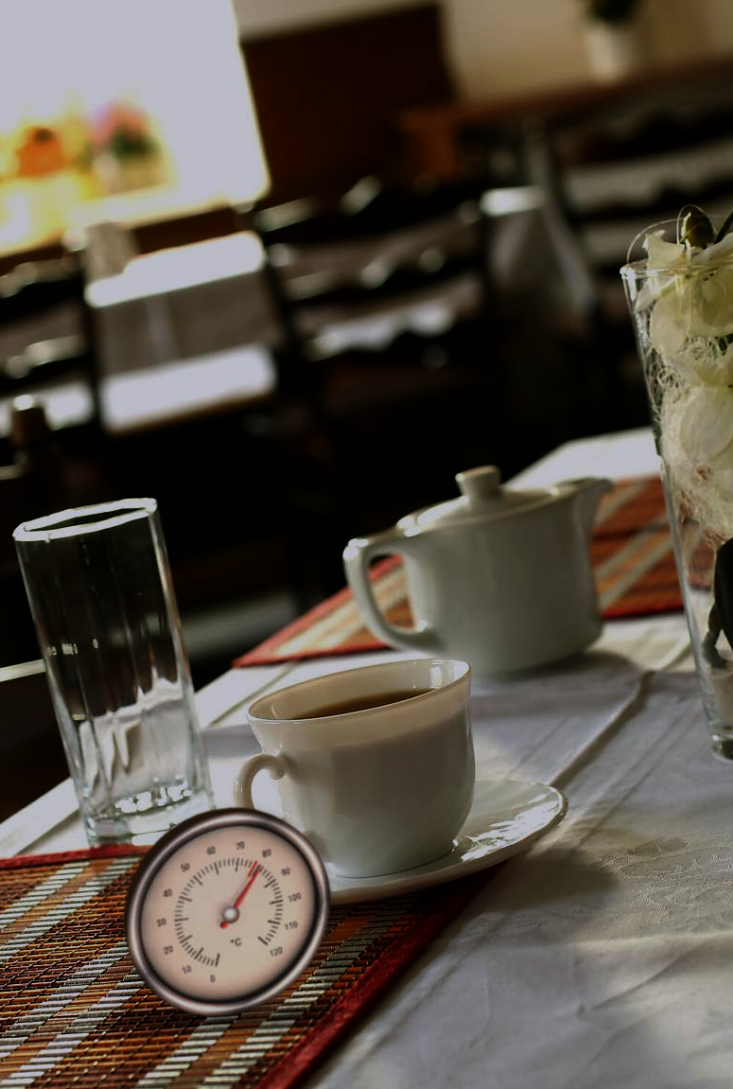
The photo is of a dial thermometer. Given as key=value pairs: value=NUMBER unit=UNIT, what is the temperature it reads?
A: value=80 unit=°C
